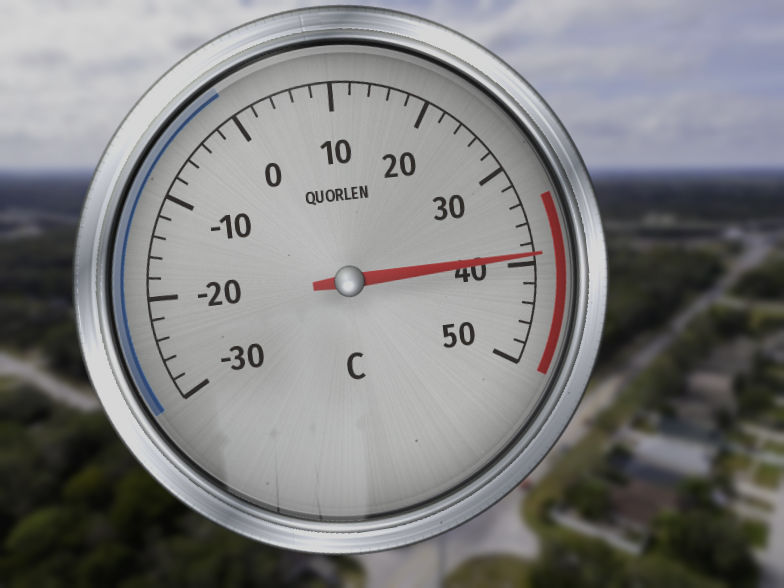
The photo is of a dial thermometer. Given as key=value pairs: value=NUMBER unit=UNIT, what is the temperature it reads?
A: value=39 unit=°C
